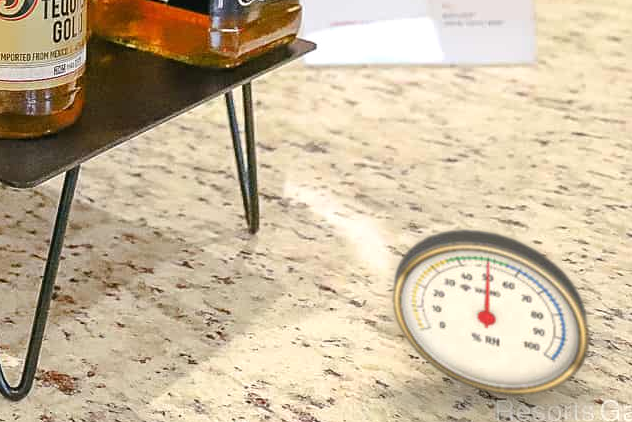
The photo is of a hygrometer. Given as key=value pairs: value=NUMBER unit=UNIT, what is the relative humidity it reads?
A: value=50 unit=%
